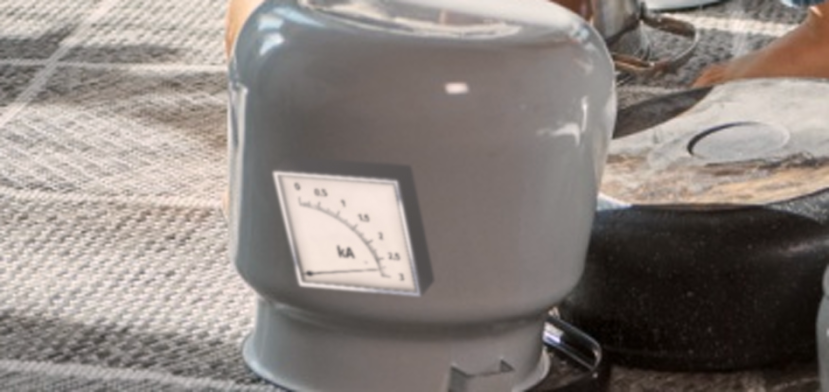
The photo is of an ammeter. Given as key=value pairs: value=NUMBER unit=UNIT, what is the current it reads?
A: value=2.75 unit=kA
